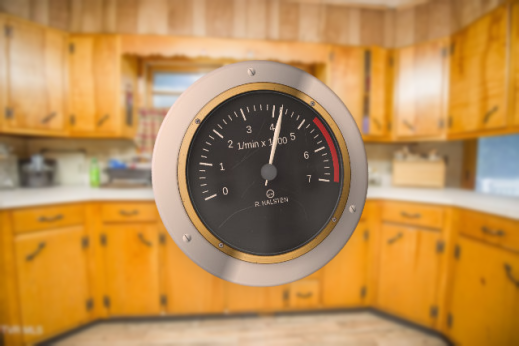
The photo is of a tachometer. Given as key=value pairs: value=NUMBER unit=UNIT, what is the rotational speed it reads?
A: value=4200 unit=rpm
